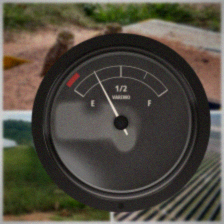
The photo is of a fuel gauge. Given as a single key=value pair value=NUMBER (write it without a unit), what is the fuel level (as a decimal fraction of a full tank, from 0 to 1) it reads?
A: value=0.25
